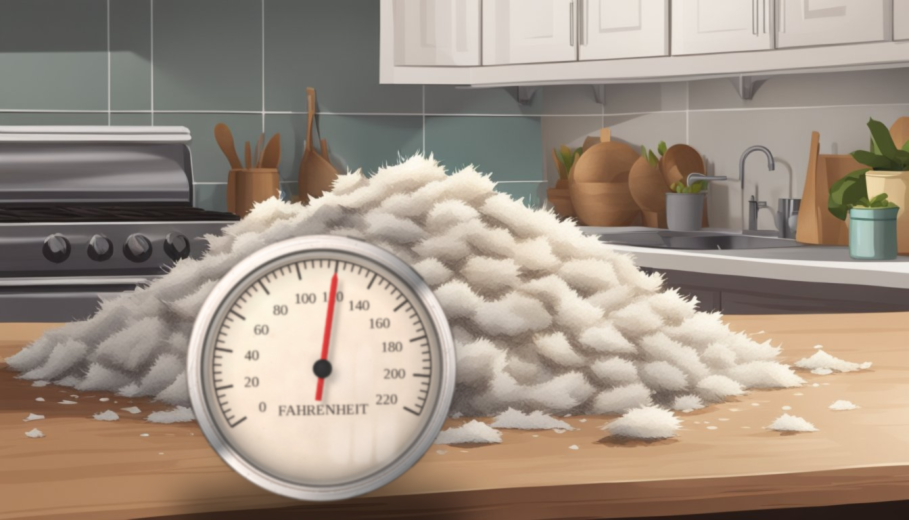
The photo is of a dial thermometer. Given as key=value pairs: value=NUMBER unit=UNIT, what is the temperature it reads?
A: value=120 unit=°F
